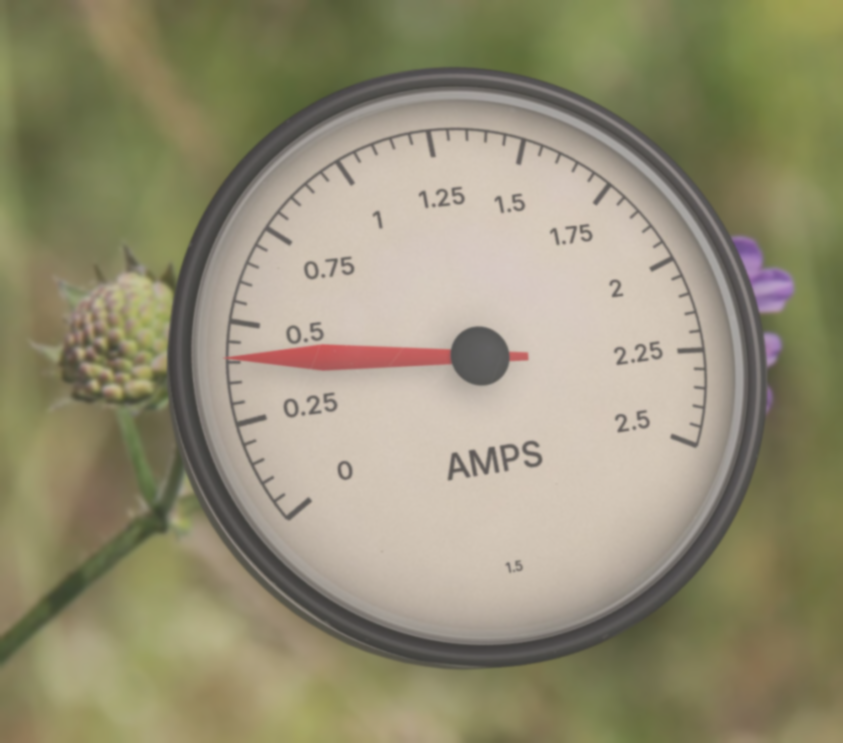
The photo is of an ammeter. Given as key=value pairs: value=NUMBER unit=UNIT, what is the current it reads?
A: value=0.4 unit=A
